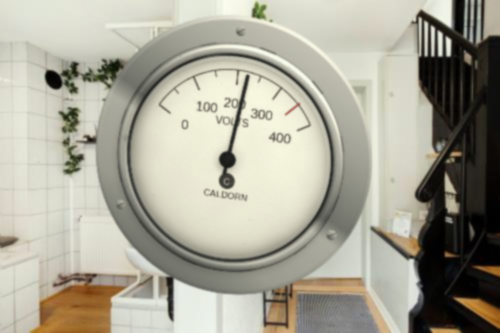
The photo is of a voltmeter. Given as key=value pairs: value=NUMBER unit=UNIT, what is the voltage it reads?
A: value=225 unit=V
